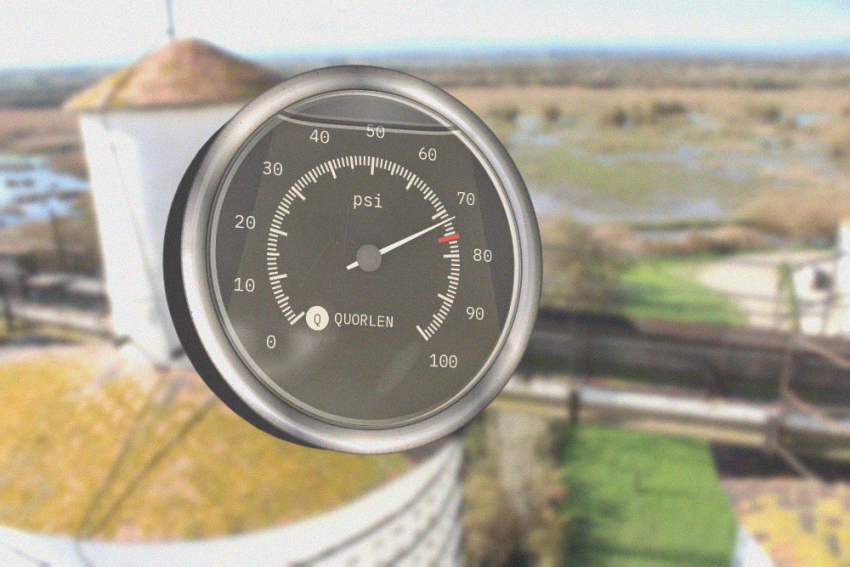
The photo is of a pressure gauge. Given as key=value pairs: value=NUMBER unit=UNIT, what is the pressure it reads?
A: value=72 unit=psi
